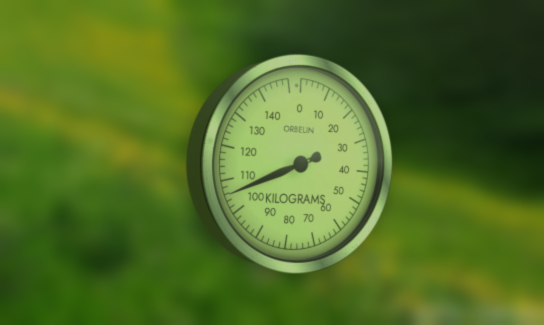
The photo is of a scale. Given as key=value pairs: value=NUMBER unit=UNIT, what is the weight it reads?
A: value=106 unit=kg
